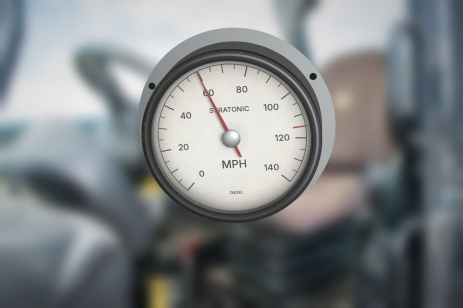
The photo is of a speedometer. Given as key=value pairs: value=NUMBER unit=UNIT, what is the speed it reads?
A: value=60 unit=mph
